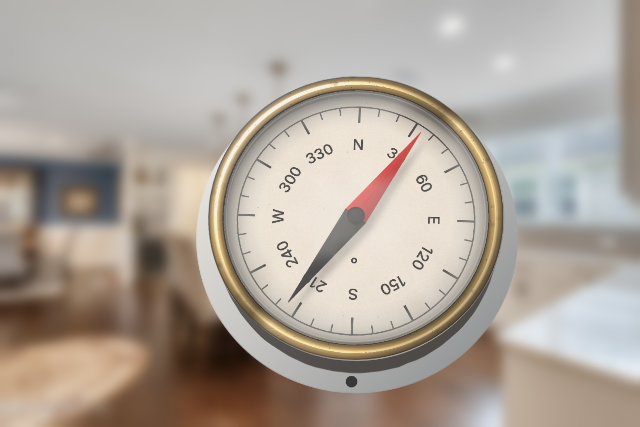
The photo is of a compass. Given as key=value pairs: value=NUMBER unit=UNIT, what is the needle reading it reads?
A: value=35 unit=°
